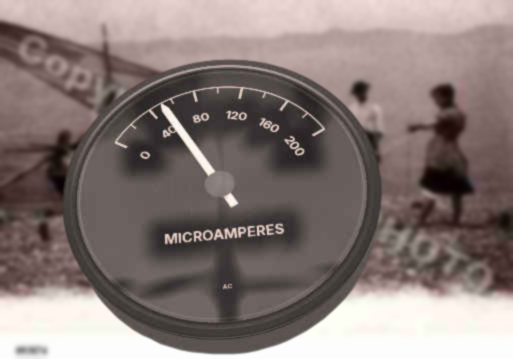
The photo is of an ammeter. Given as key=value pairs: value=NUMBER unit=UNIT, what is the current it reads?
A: value=50 unit=µA
